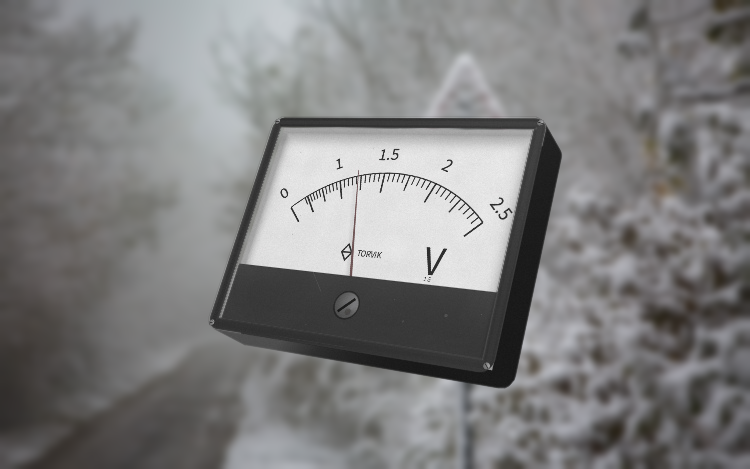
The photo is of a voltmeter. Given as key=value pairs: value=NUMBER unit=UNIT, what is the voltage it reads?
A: value=1.25 unit=V
